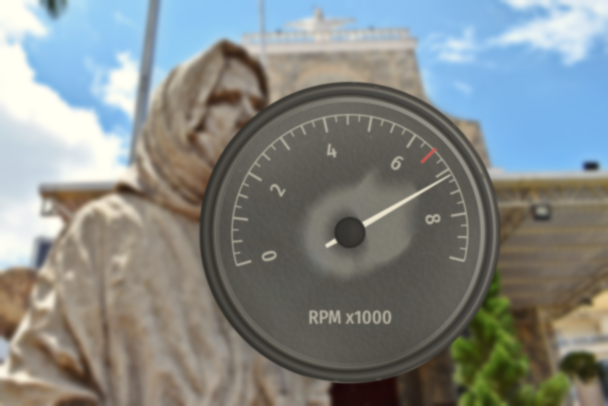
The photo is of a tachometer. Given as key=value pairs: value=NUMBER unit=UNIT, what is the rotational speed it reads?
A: value=7125 unit=rpm
